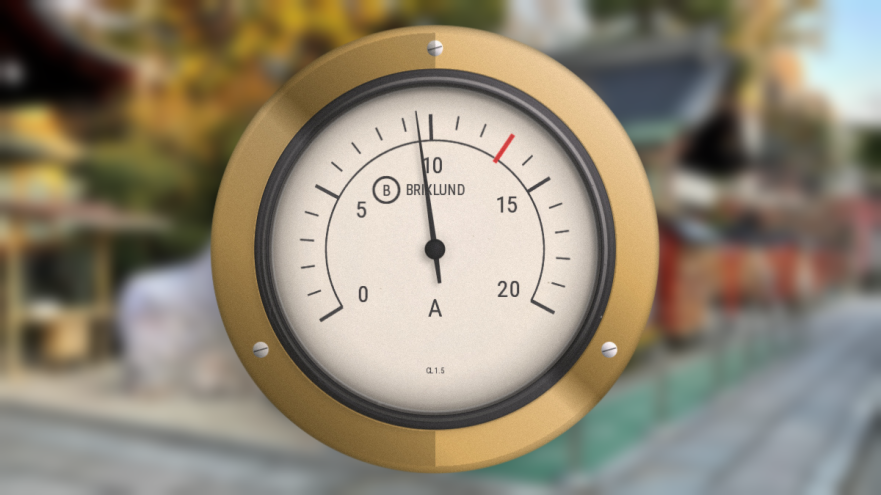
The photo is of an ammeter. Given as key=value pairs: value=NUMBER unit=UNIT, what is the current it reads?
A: value=9.5 unit=A
